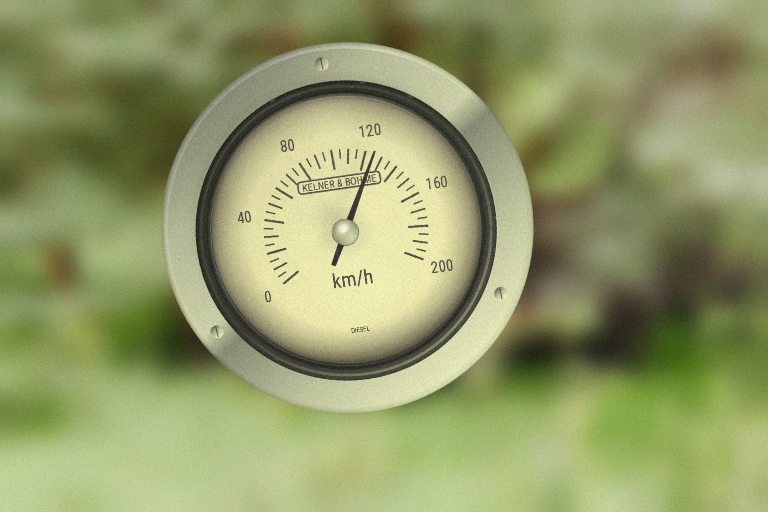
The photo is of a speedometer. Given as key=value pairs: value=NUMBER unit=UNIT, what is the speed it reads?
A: value=125 unit=km/h
